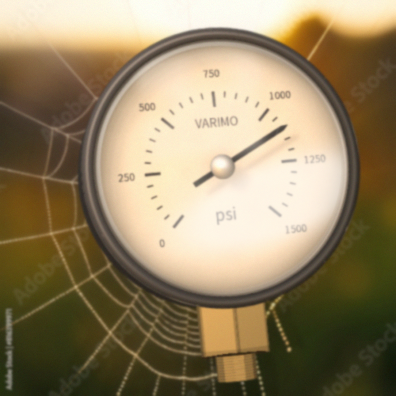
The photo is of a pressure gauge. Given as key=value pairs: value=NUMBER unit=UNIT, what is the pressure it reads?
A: value=1100 unit=psi
